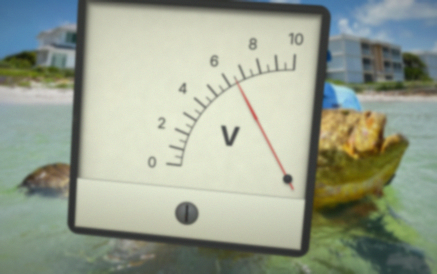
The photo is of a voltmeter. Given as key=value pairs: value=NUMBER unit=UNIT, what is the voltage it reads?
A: value=6.5 unit=V
